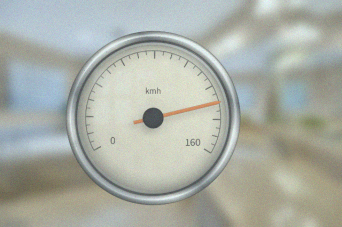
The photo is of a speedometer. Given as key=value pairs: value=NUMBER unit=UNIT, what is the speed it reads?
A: value=130 unit=km/h
